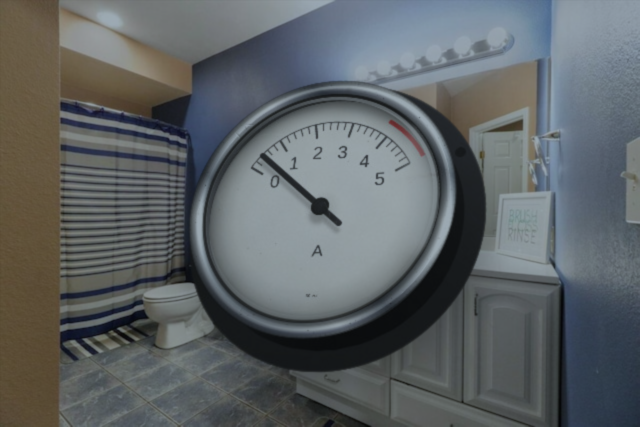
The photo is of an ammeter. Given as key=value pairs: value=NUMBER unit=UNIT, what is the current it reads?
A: value=0.4 unit=A
